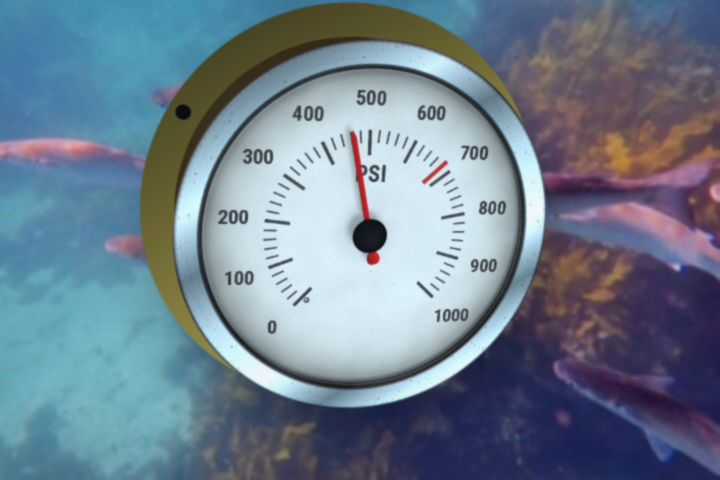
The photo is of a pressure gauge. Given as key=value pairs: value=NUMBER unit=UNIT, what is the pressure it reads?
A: value=460 unit=psi
